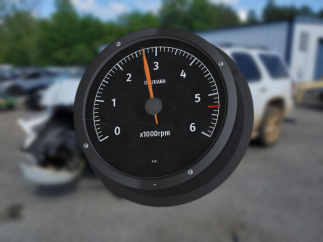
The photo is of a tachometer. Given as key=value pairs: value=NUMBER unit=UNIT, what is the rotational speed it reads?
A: value=2700 unit=rpm
